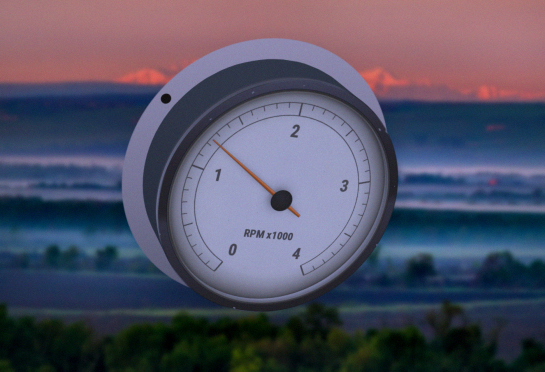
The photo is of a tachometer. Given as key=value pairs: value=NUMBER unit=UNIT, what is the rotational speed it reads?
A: value=1250 unit=rpm
